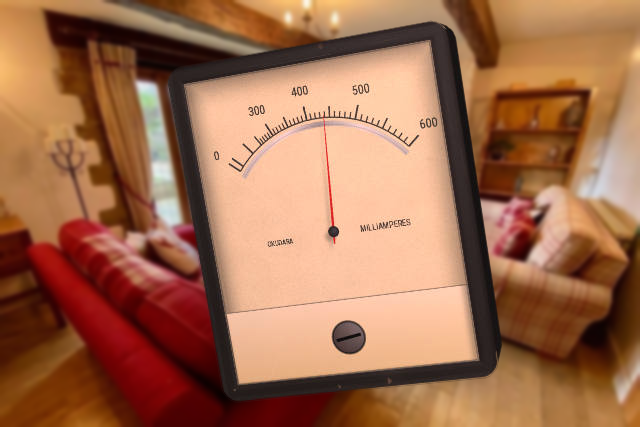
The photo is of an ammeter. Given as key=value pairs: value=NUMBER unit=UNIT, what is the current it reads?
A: value=440 unit=mA
